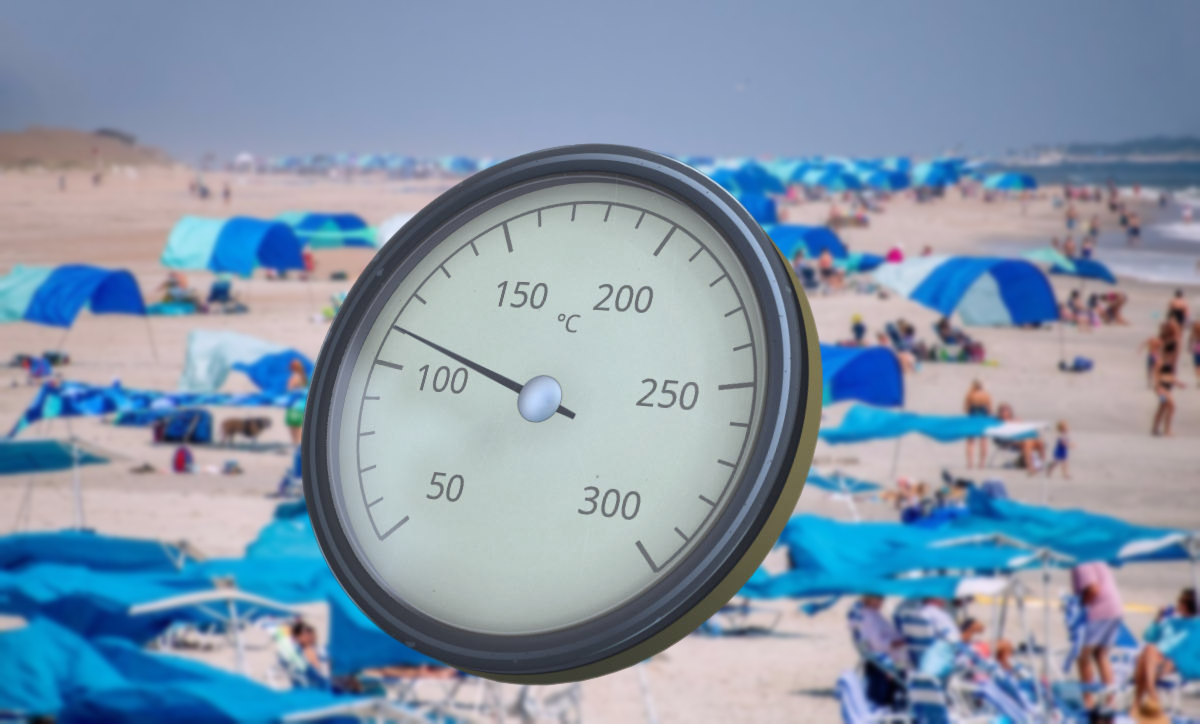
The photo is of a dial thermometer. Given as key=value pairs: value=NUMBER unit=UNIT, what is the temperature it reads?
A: value=110 unit=°C
